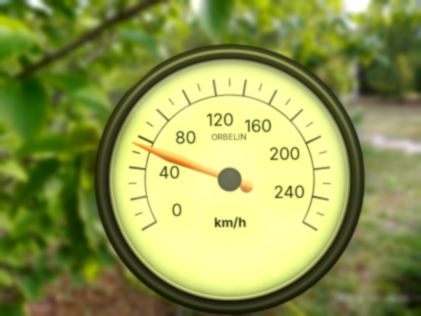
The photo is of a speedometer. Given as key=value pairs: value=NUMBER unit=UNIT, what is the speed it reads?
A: value=55 unit=km/h
